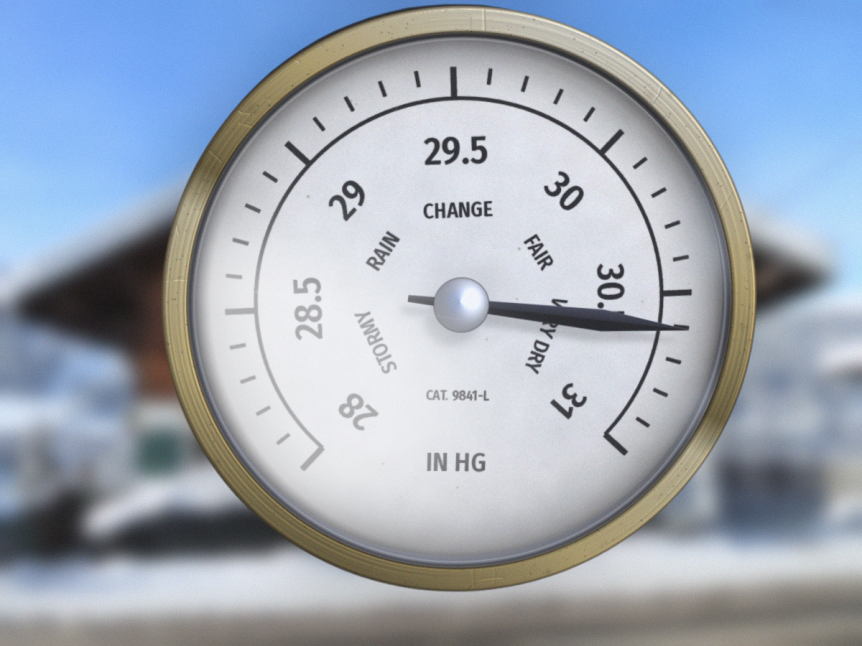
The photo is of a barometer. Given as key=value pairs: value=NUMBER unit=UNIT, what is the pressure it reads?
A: value=30.6 unit=inHg
